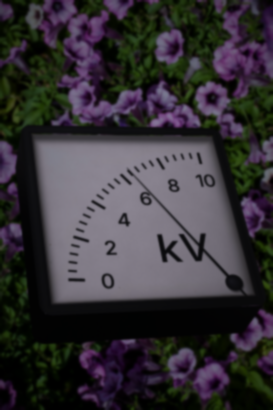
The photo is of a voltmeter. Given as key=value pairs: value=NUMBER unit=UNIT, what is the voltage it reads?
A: value=6.4 unit=kV
